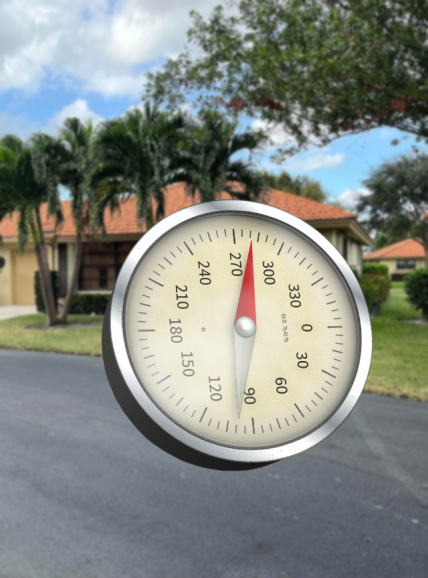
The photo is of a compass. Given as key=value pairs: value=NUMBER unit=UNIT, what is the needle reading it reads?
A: value=280 unit=°
